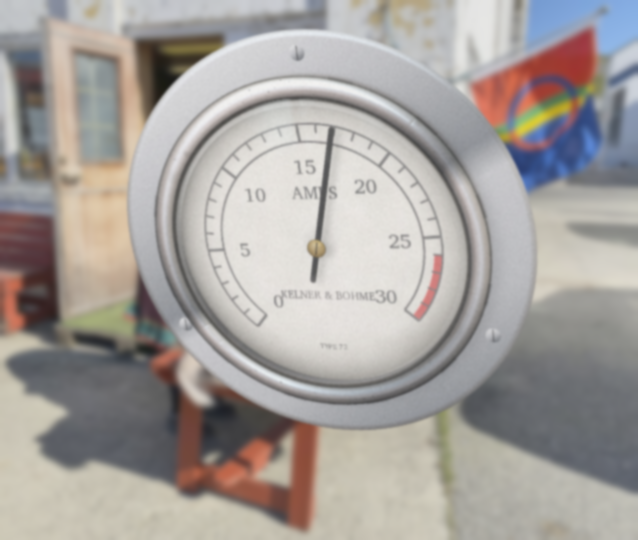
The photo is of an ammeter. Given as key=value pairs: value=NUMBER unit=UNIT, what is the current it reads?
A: value=17 unit=A
